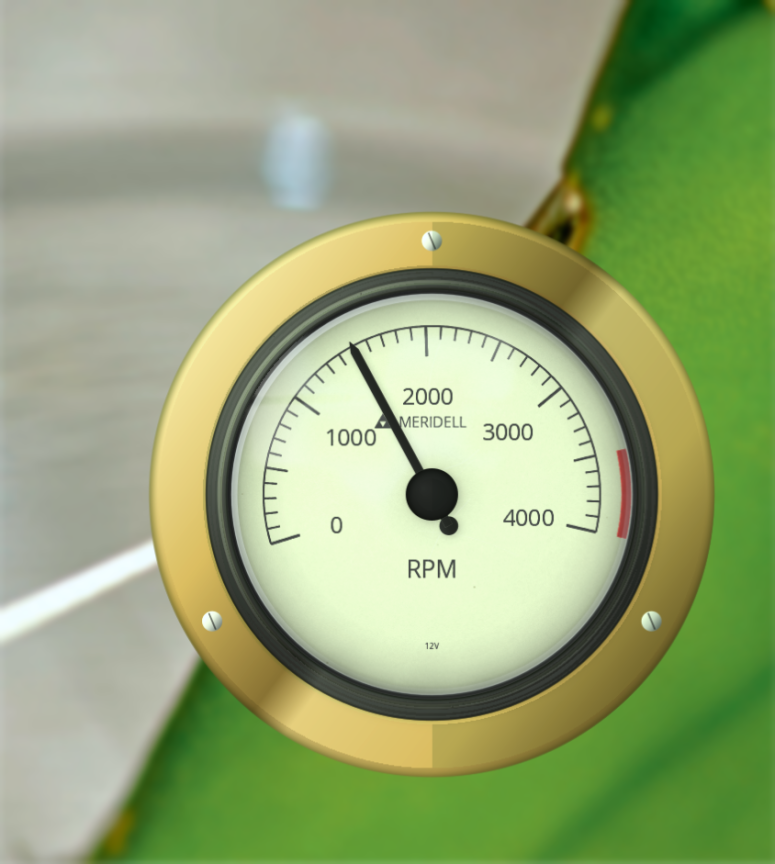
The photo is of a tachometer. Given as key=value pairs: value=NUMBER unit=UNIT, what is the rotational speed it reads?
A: value=1500 unit=rpm
